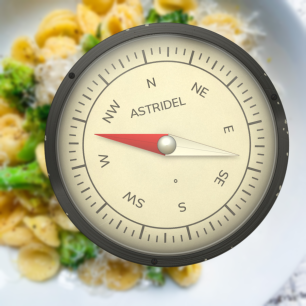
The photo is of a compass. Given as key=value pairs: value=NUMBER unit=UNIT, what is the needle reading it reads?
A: value=292.5 unit=°
